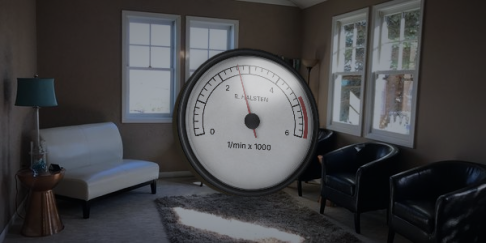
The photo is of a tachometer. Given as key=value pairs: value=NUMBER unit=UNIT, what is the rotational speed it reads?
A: value=2600 unit=rpm
